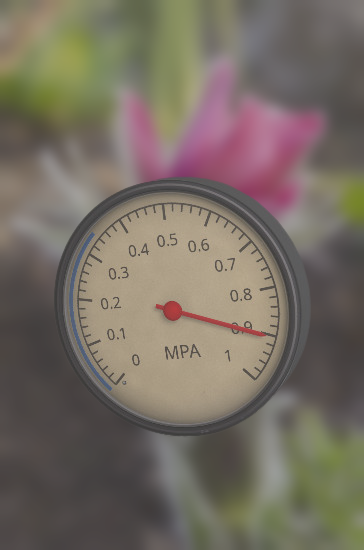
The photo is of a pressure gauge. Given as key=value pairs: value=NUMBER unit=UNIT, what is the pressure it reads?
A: value=0.9 unit=MPa
